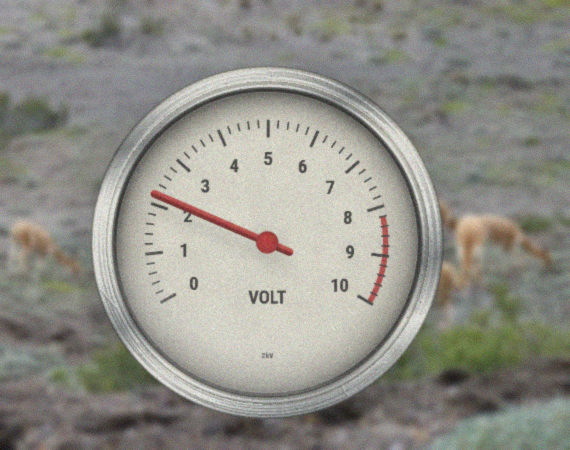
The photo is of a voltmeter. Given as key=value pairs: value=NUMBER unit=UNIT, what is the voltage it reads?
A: value=2.2 unit=V
